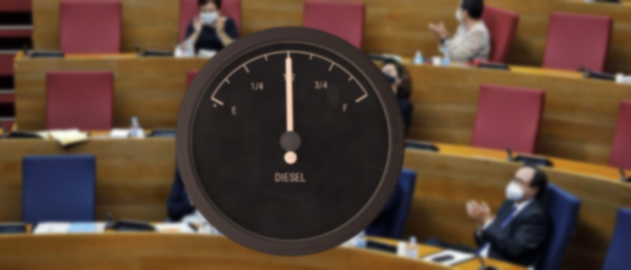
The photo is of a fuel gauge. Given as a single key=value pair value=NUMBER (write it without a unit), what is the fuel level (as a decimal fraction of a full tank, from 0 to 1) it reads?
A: value=0.5
